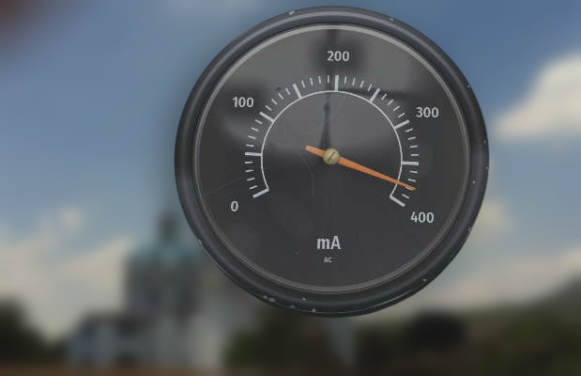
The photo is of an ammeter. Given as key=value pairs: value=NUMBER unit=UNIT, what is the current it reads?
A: value=380 unit=mA
